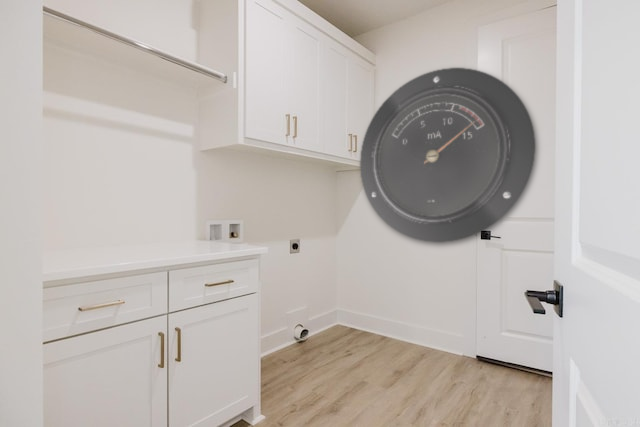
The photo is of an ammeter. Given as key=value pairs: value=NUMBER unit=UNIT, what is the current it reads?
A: value=14 unit=mA
